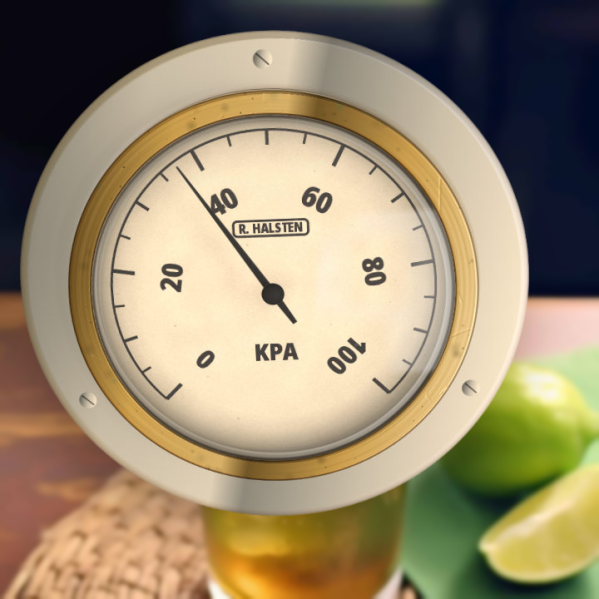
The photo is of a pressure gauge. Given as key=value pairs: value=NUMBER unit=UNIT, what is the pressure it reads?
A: value=37.5 unit=kPa
